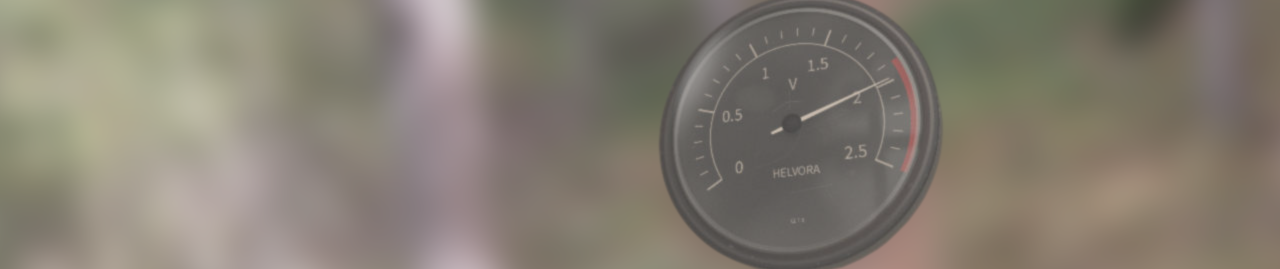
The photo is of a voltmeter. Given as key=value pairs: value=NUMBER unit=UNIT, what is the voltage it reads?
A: value=2 unit=V
